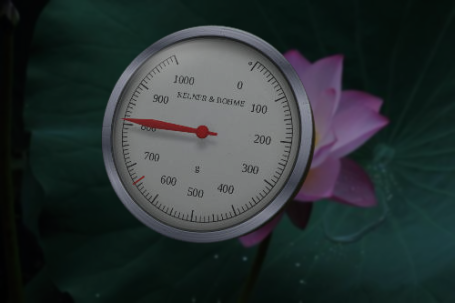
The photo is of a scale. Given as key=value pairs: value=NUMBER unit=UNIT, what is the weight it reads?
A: value=810 unit=g
